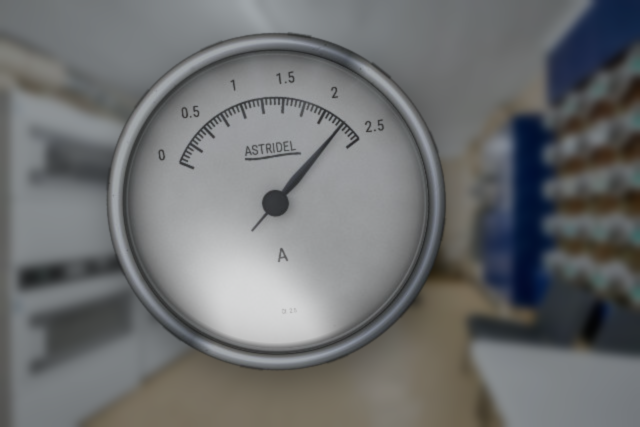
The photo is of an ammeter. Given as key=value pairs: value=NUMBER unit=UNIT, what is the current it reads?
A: value=2.25 unit=A
